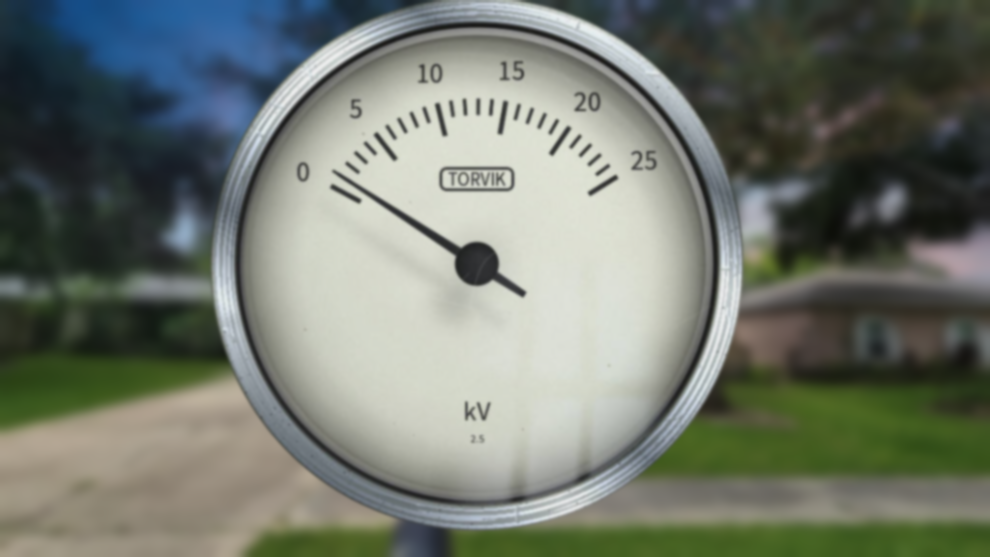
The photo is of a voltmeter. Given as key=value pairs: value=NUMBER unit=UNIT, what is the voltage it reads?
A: value=1 unit=kV
